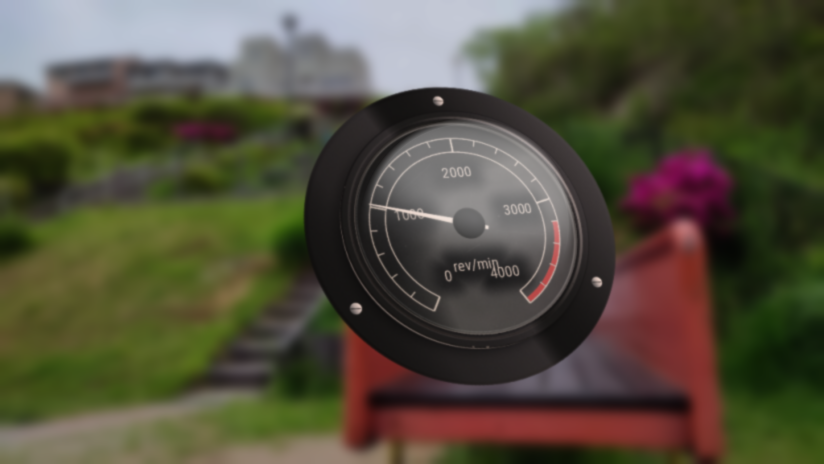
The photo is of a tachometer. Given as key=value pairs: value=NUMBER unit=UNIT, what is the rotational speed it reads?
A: value=1000 unit=rpm
